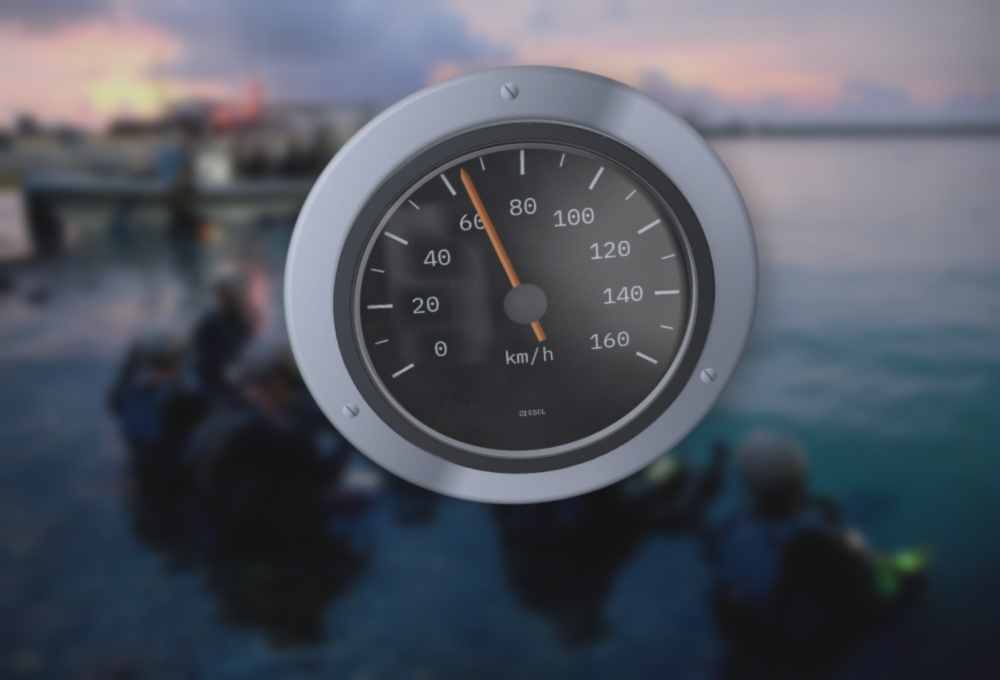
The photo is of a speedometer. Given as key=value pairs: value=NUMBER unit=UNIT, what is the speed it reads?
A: value=65 unit=km/h
